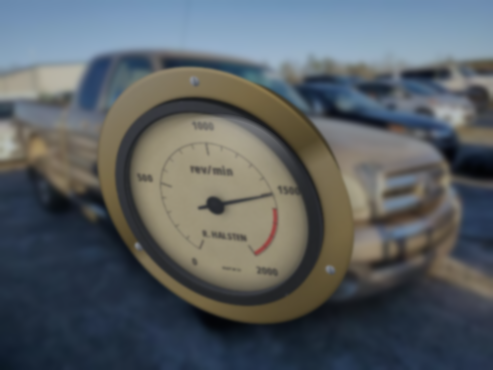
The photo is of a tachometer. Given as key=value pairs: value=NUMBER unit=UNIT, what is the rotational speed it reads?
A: value=1500 unit=rpm
